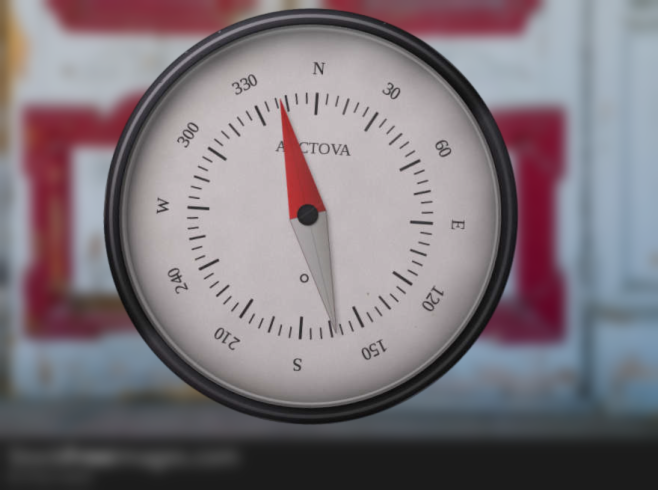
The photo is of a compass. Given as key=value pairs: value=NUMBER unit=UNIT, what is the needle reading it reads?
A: value=342.5 unit=°
